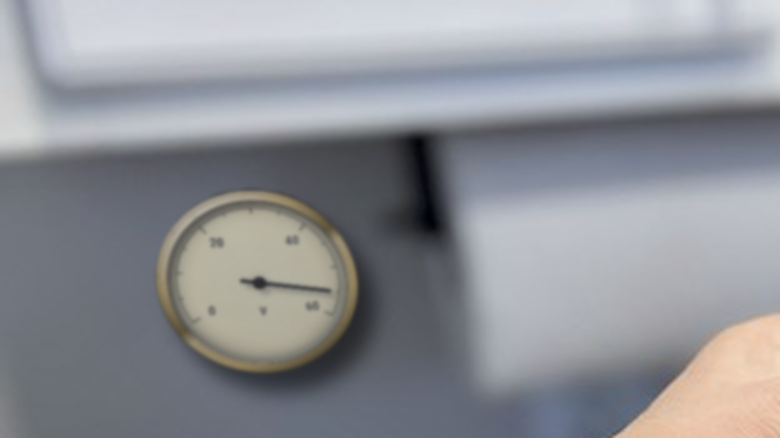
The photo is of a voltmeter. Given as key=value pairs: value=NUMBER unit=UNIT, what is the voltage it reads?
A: value=55 unit=V
